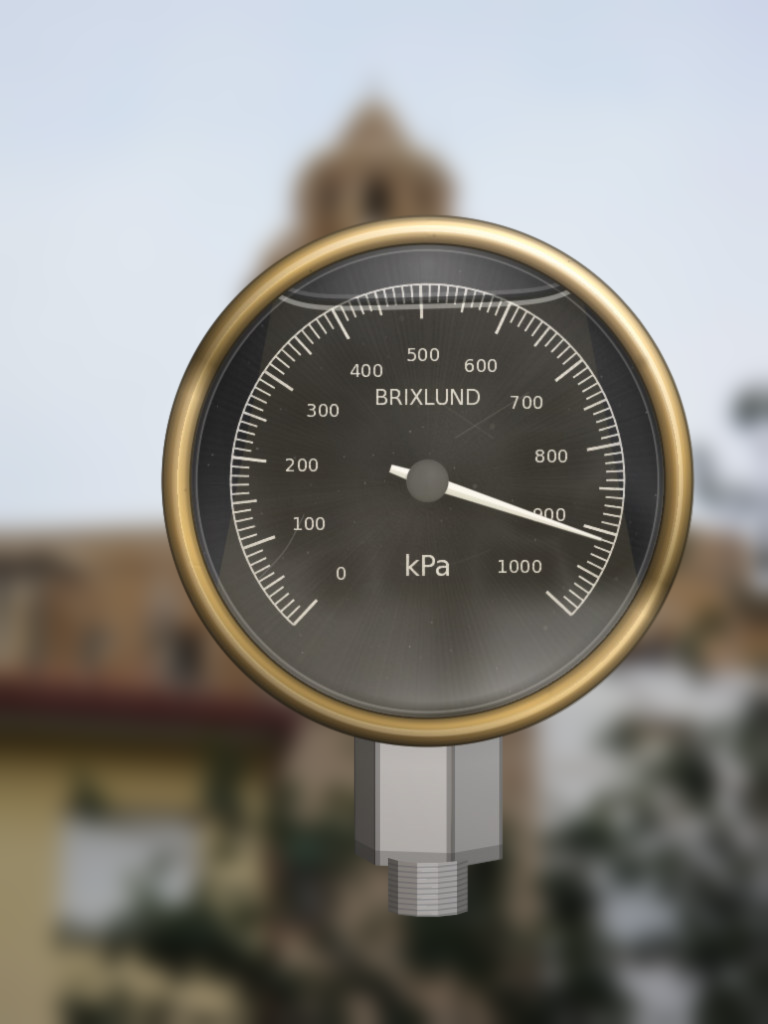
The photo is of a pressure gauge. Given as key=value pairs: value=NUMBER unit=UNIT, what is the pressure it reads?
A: value=910 unit=kPa
